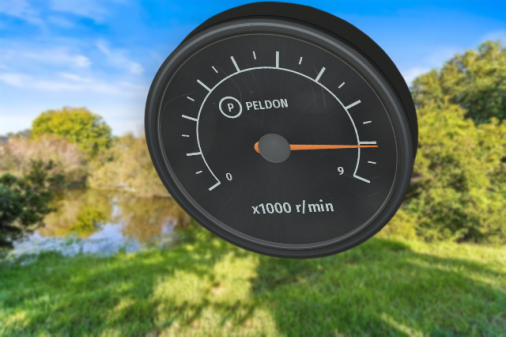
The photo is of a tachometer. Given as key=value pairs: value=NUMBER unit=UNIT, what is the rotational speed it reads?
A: value=8000 unit=rpm
